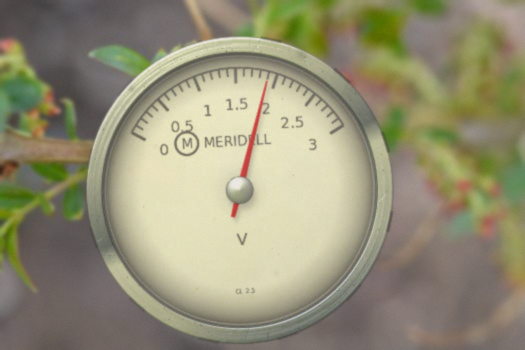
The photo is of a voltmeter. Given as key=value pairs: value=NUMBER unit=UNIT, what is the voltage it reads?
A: value=1.9 unit=V
